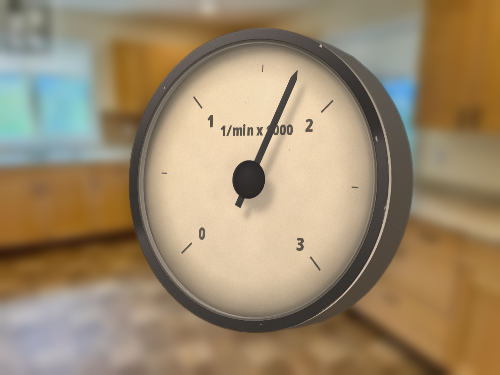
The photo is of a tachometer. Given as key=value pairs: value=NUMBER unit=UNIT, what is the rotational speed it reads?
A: value=1750 unit=rpm
